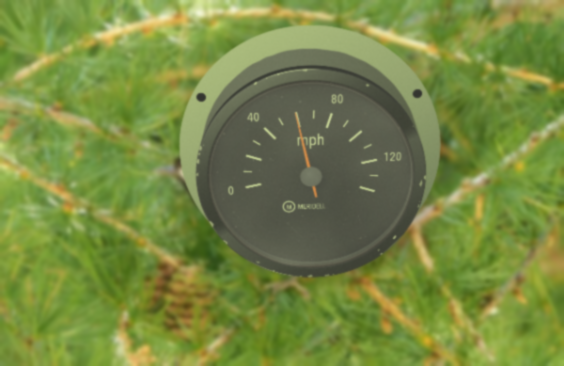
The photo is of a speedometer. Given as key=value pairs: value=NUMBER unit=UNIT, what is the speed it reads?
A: value=60 unit=mph
